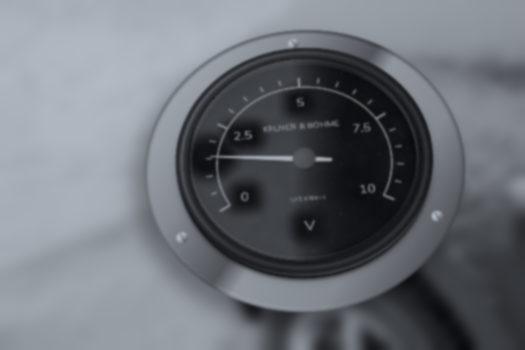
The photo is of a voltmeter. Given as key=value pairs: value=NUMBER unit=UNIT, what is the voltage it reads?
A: value=1.5 unit=V
